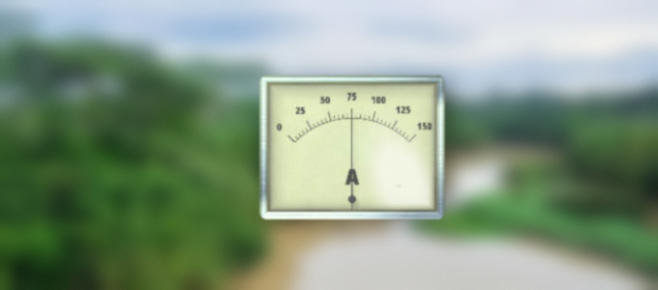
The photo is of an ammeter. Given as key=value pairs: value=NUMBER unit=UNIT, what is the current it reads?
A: value=75 unit=A
